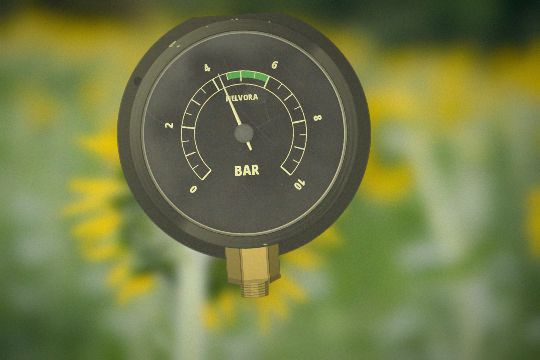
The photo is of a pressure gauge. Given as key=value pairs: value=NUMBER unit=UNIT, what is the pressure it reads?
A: value=4.25 unit=bar
